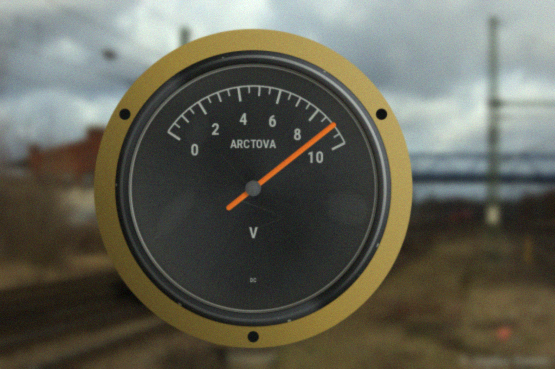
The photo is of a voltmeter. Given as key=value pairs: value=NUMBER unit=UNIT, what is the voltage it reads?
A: value=9 unit=V
